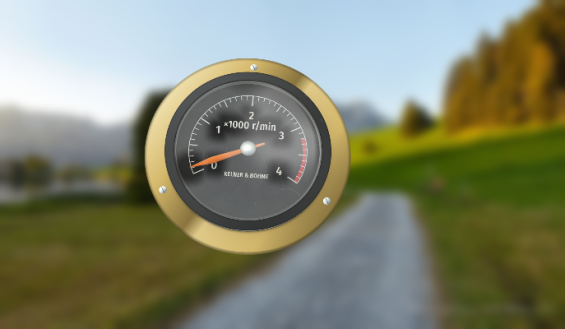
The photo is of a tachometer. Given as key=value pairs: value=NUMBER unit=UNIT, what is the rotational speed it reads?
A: value=100 unit=rpm
